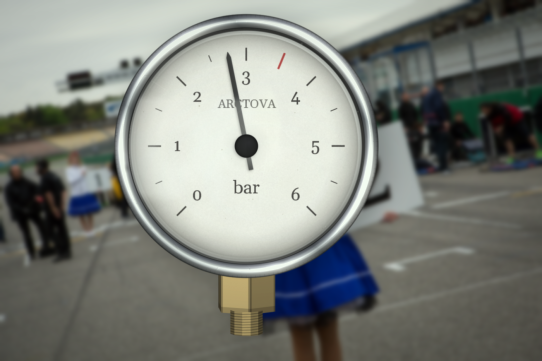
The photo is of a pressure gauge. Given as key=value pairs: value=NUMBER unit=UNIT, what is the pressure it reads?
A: value=2.75 unit=bar
